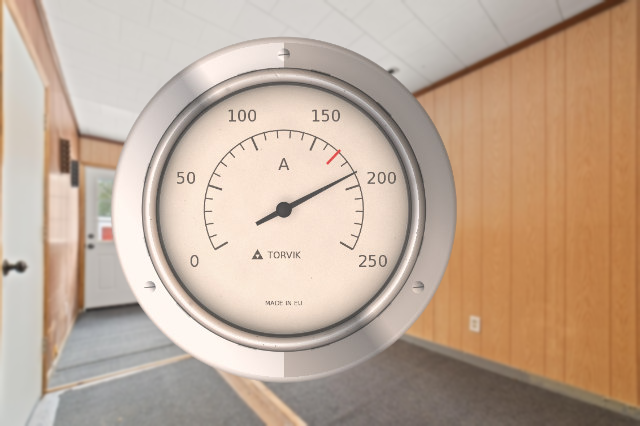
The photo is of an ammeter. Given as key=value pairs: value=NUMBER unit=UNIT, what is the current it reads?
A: value=190 unit=A
